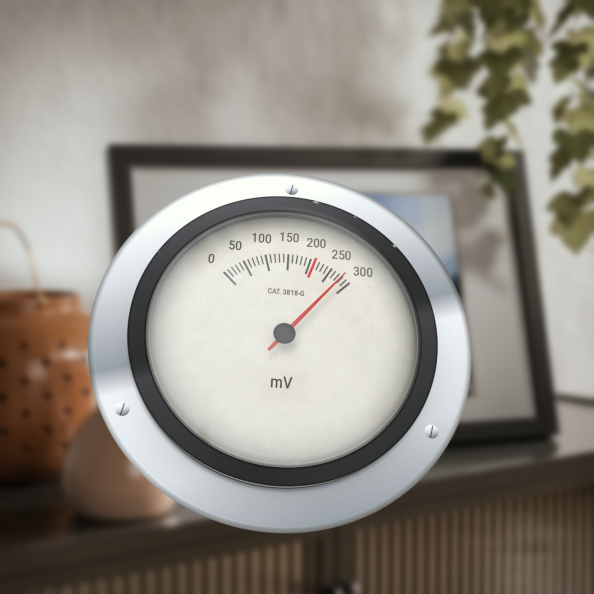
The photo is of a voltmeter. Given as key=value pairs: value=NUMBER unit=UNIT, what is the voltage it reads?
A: value=280 unit=mV
